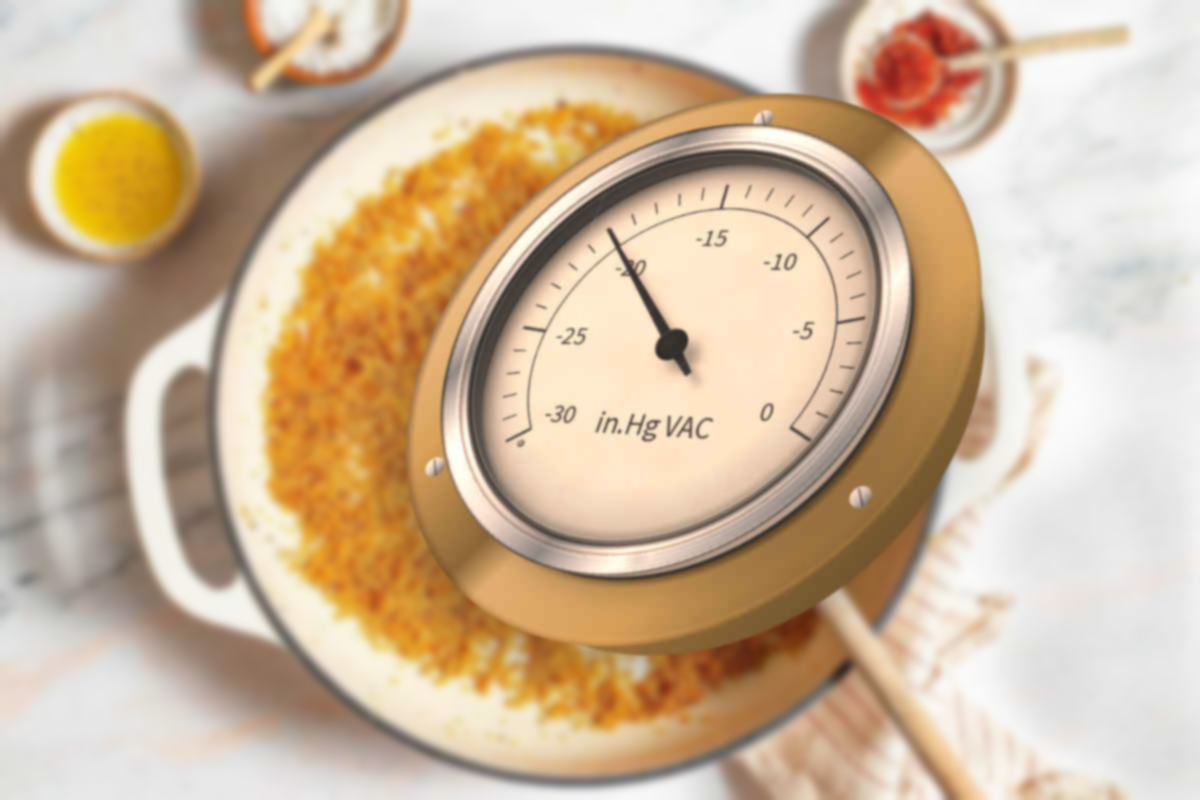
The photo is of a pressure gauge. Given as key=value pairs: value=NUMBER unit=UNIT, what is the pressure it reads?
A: value=-20 unit=inHg
